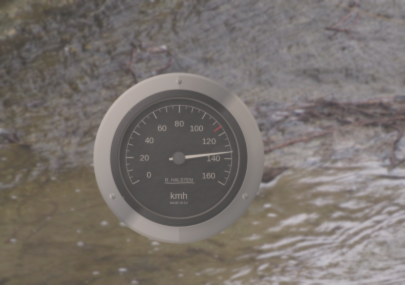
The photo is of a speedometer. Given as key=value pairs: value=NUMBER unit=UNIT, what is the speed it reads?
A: value=135 unit=km/h
